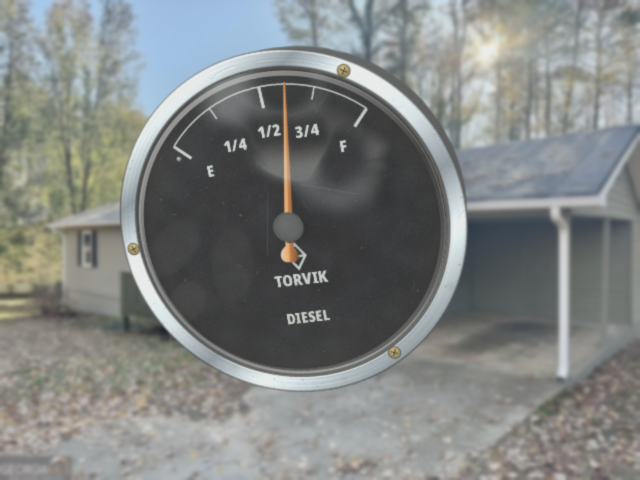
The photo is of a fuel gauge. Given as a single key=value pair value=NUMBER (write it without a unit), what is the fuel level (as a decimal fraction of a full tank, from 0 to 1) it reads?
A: value=0.625
